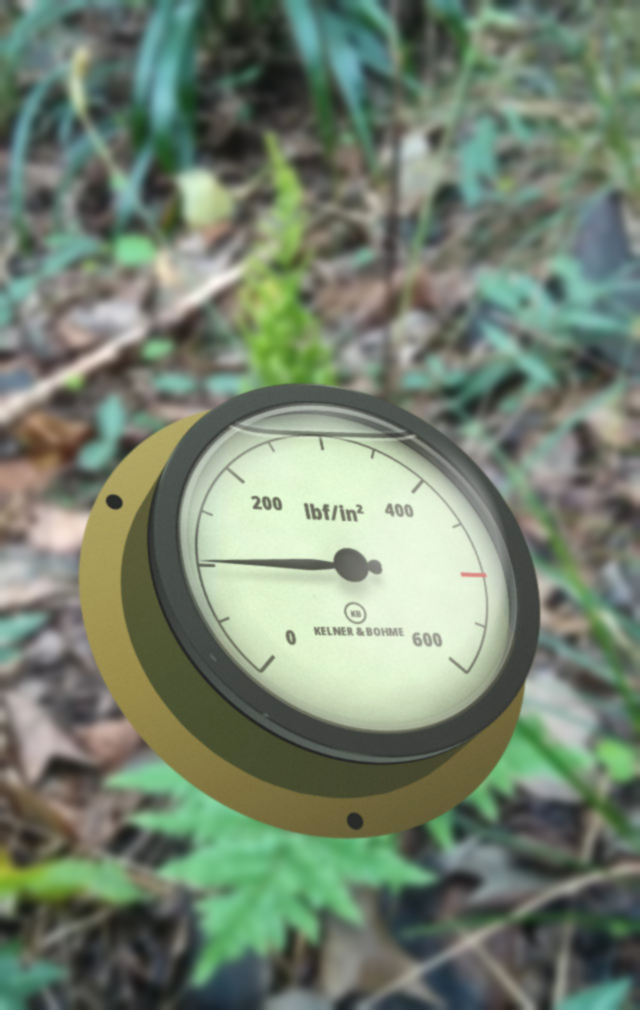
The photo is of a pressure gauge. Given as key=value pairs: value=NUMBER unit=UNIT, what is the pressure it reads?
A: value=100 unit=psi
